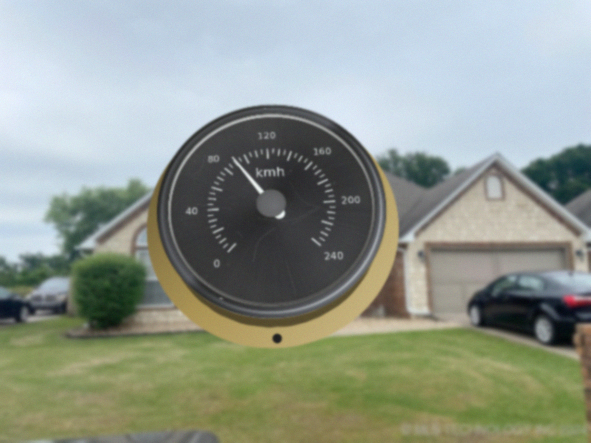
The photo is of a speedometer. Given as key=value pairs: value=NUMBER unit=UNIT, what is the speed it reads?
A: value=90 unit=km/h
